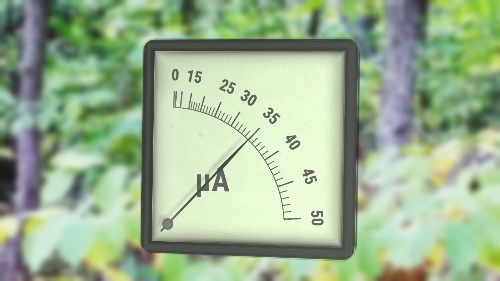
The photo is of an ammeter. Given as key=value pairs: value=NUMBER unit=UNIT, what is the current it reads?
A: value=35 unit=µA
